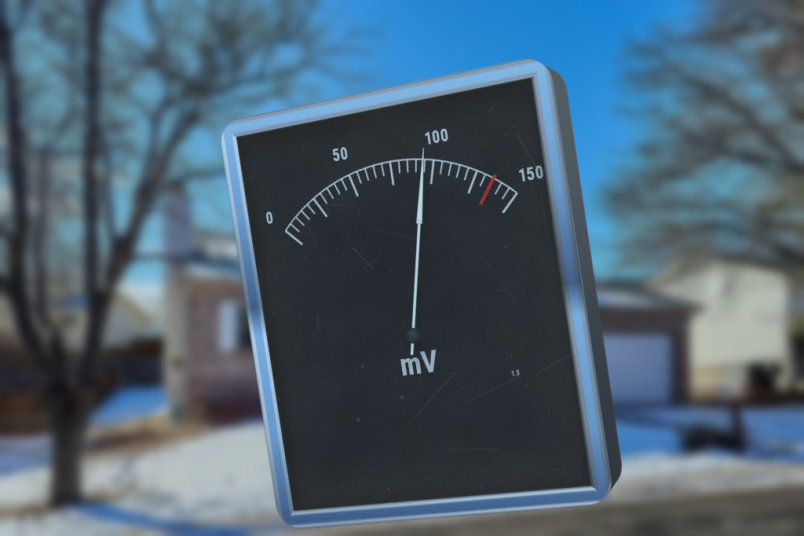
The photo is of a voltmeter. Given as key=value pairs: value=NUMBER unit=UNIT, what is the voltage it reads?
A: value=95 unit=mV
